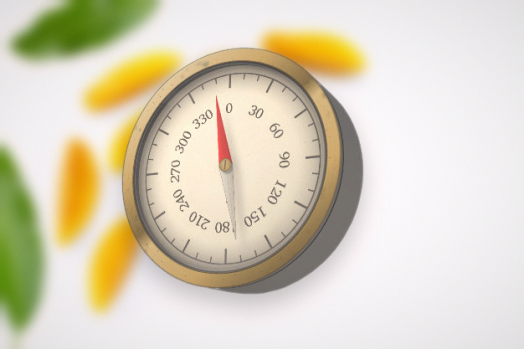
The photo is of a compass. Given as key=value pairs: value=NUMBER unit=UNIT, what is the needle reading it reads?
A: value=350 unit=°
